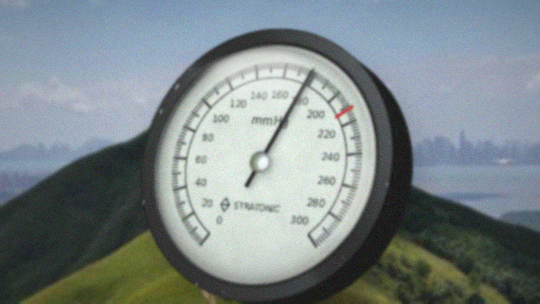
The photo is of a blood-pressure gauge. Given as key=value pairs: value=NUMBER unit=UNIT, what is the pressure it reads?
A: value=180 unit=mmHg
